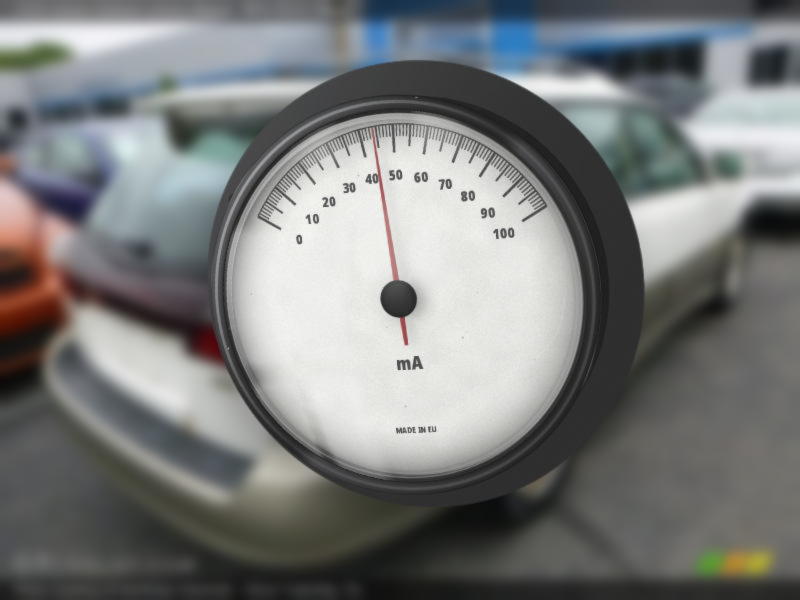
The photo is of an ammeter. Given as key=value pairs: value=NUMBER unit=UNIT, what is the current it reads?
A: value=45 unit=mA
